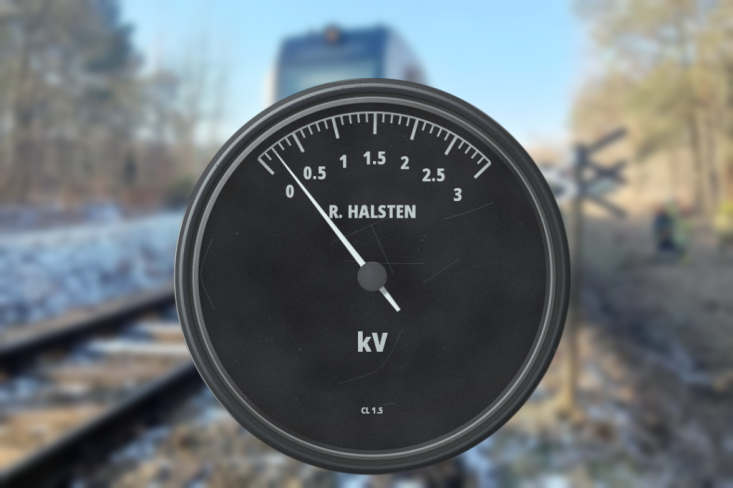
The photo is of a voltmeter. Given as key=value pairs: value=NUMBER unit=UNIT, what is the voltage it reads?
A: value=0.2 unit=kV
